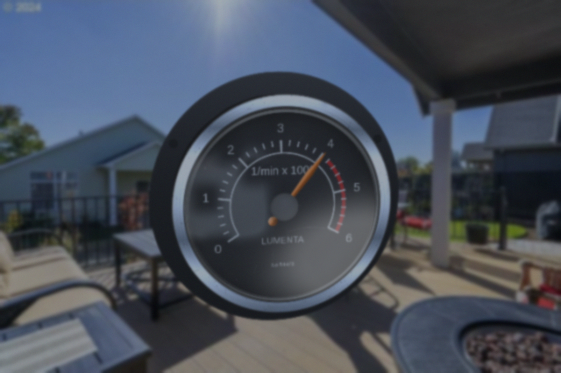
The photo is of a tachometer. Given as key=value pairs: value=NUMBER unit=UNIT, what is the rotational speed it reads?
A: value=4000 unit=rpm
